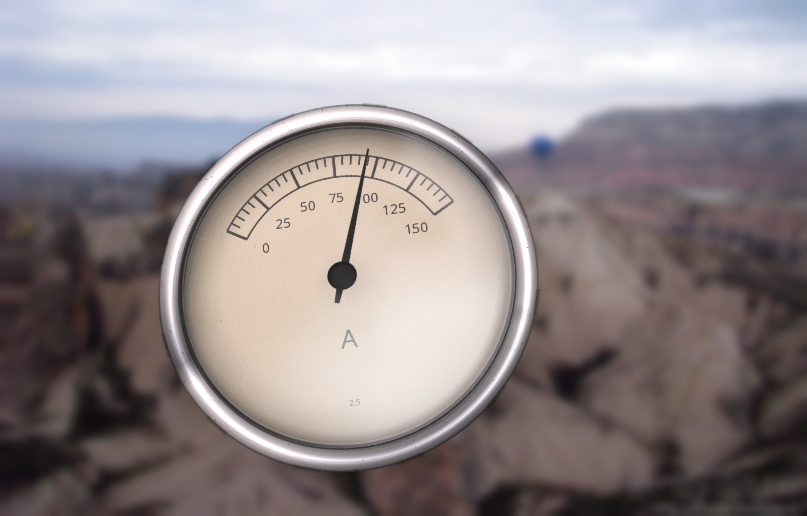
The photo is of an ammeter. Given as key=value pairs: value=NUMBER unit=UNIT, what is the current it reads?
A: value=95 unit=A
